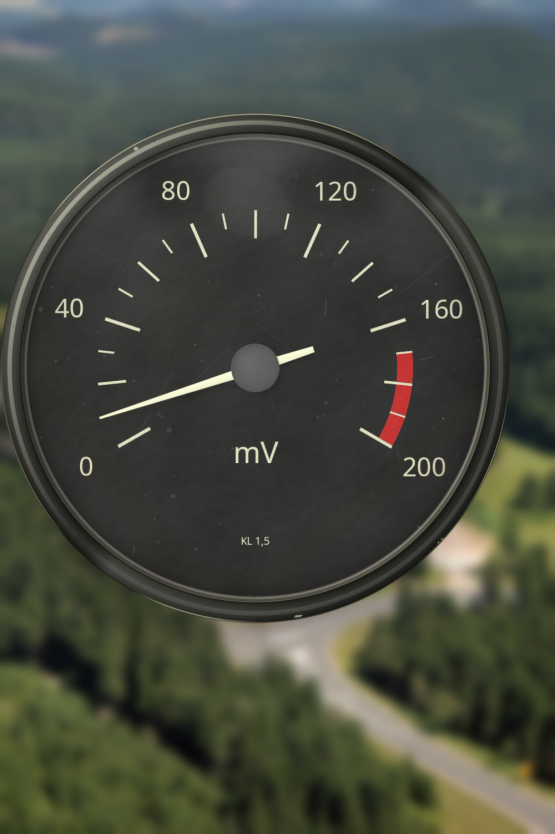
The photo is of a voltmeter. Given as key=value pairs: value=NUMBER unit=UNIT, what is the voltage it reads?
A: value=10 unit=mV
